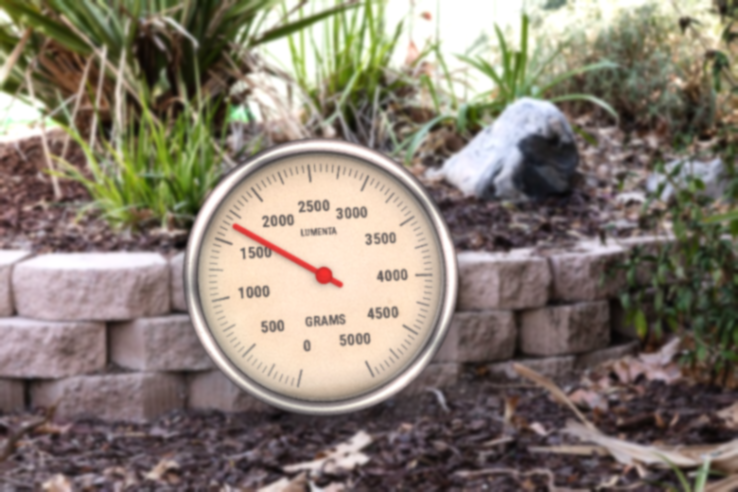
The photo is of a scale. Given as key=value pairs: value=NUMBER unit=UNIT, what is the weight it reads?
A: value=1650 unit=g
